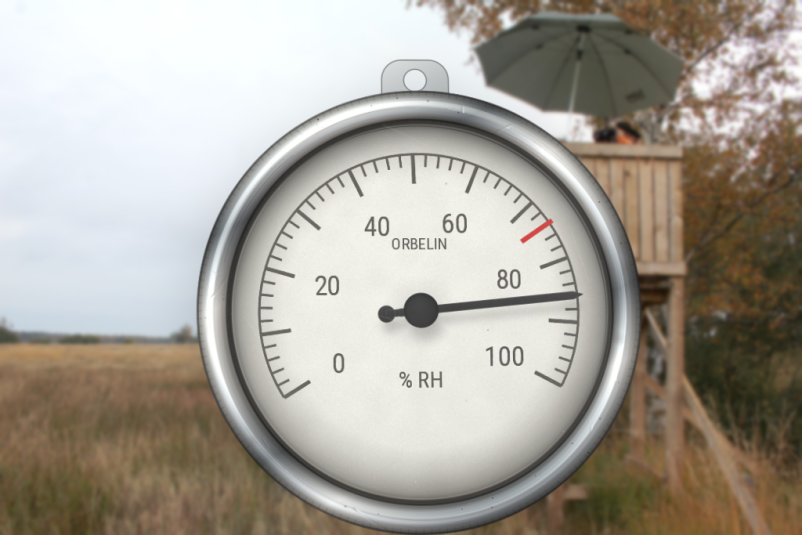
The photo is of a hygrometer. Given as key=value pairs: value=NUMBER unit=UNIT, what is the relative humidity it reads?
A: value=86 unit=%
